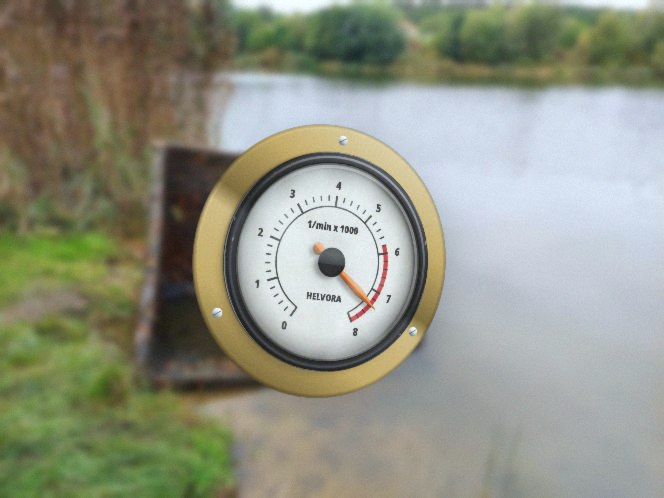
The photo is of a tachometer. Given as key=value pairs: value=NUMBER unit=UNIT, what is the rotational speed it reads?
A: value=7400 unit=rpm
